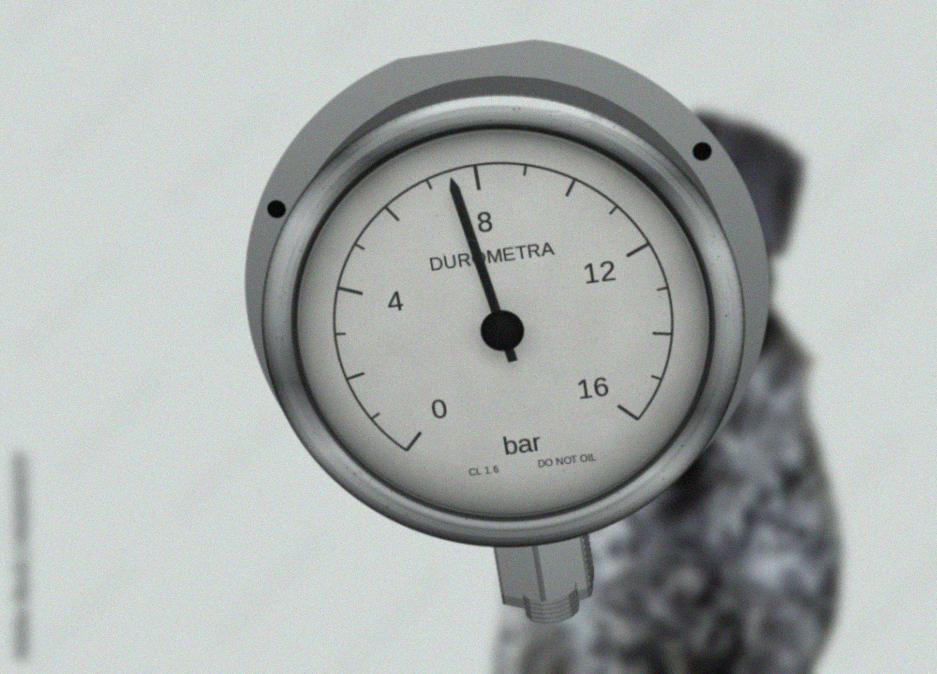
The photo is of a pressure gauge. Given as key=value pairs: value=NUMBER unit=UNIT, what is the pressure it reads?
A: value=7.5 unit=bar
